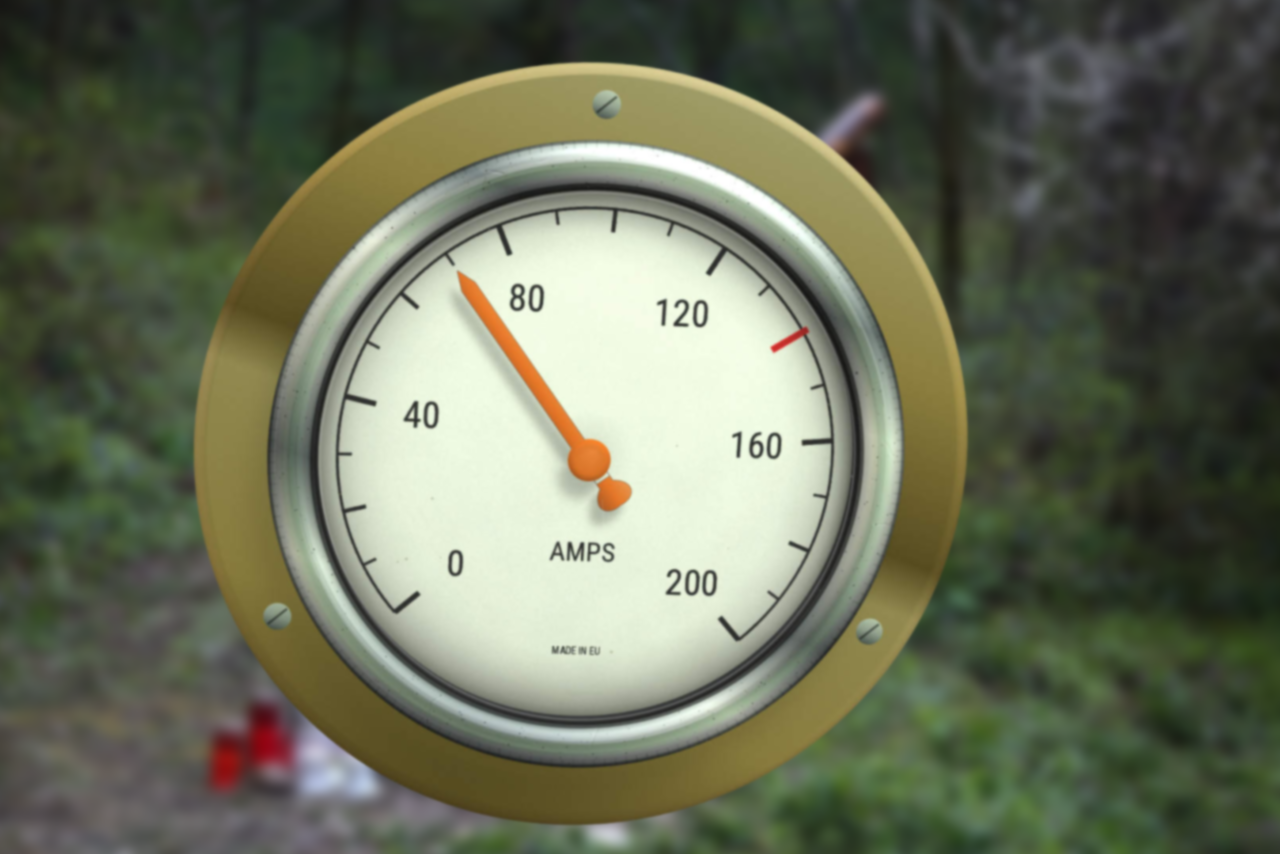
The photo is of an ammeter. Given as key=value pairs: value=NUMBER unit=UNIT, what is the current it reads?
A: value=70 unit=A
